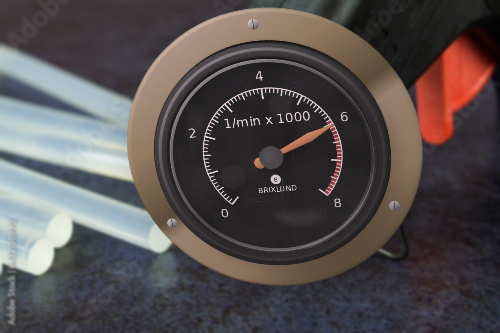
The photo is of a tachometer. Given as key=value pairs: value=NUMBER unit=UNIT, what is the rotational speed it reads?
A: value=6000 unit=rpm
